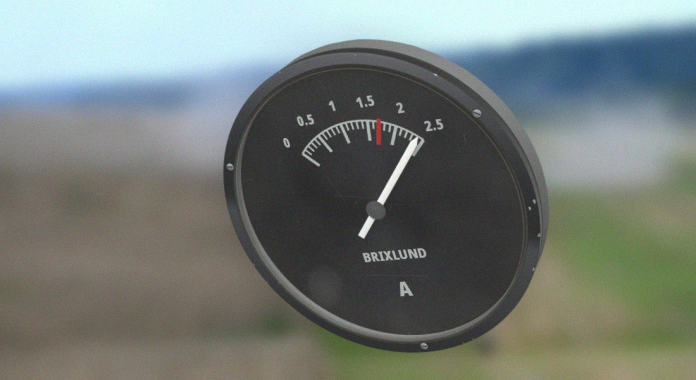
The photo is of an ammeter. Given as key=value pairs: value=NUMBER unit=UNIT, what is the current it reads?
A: value=2.4 unit=A
